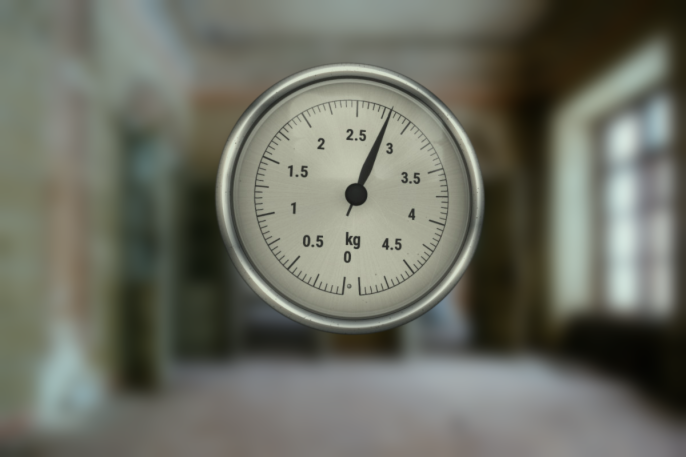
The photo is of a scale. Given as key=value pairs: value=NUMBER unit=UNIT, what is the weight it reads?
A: value=2.8 unit=kg
